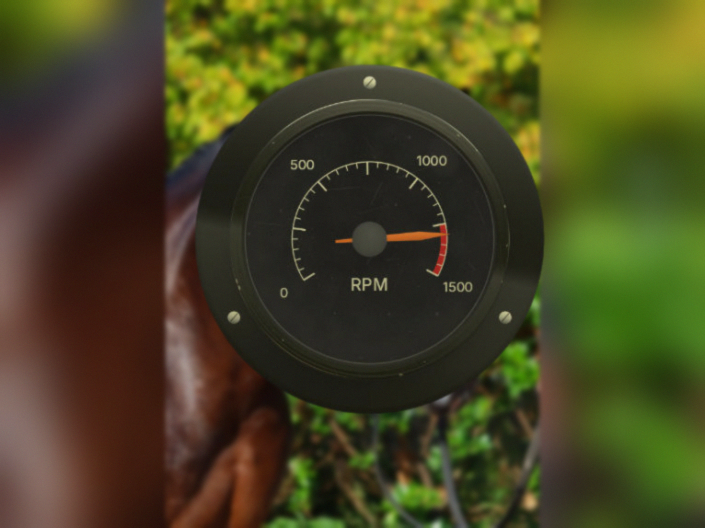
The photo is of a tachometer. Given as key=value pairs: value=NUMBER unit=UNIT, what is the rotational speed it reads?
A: value=1300 unit=rpm
